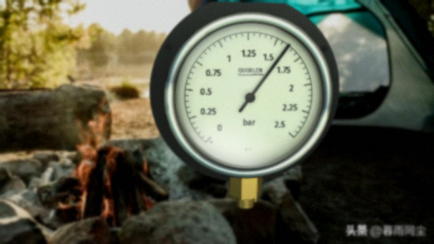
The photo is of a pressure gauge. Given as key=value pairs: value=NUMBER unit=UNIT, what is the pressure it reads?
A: value=1.6 unit=bar
